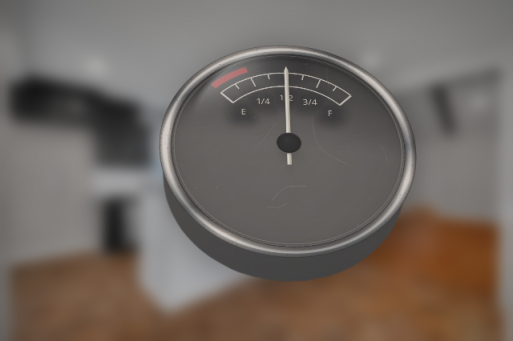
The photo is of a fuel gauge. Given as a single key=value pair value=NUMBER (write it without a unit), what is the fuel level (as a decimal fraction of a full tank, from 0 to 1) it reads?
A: value=0.5
